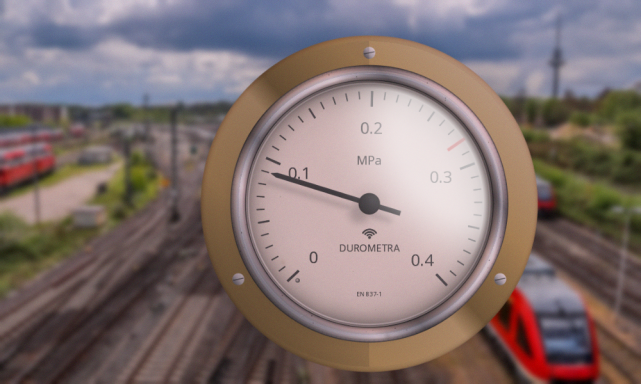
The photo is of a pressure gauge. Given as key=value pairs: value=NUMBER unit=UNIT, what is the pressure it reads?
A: value=0.09 unit=MPa
